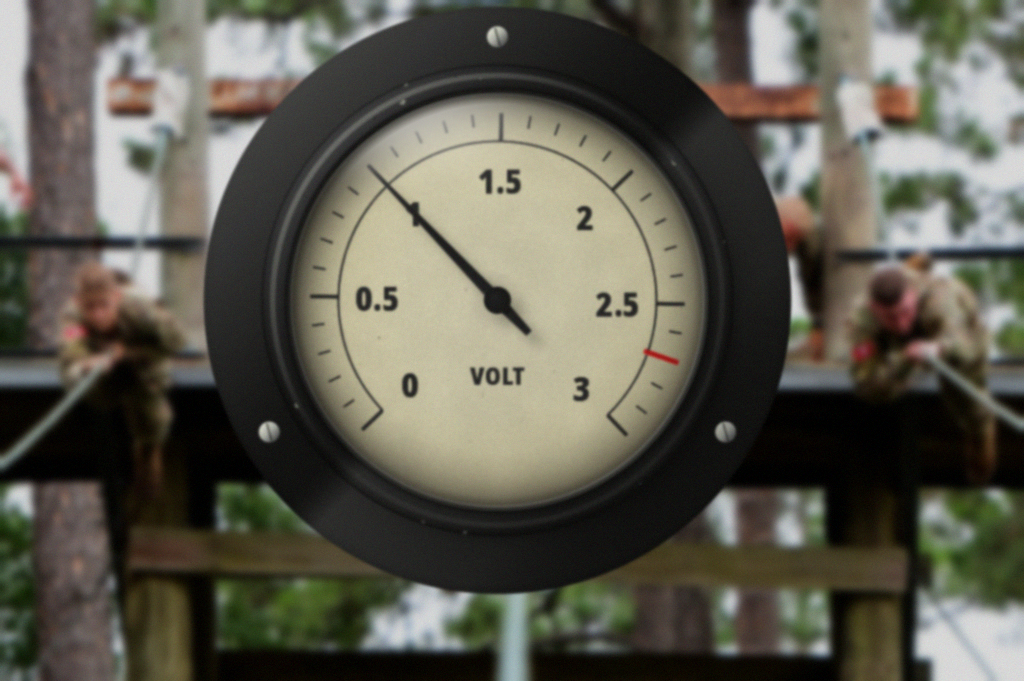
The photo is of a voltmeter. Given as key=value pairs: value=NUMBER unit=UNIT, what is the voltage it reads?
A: value=1 unit=V
